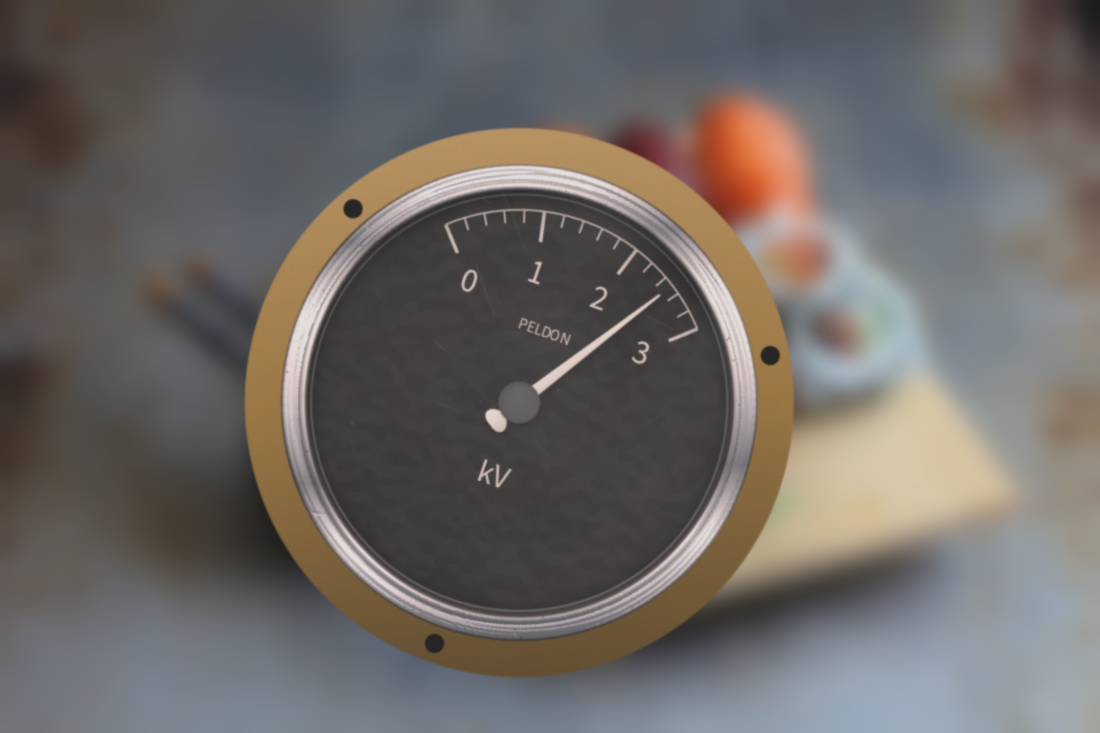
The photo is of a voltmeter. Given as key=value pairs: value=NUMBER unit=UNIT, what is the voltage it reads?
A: value=2.5 unit=kV
